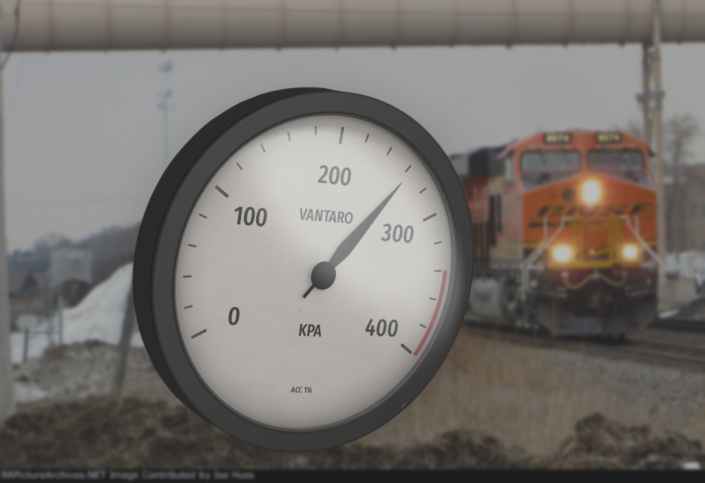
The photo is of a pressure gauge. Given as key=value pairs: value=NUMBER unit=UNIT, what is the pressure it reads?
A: value=260 unit=kPa
